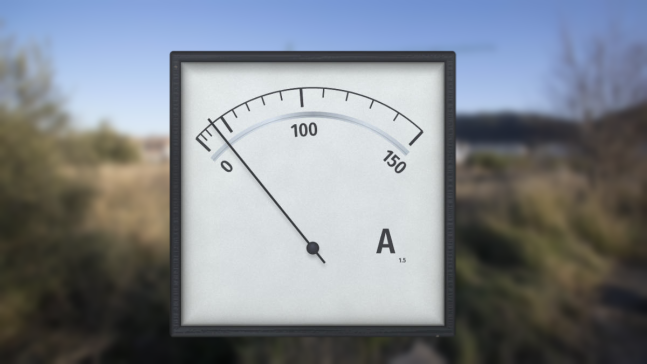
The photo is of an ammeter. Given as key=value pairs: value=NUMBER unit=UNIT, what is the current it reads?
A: value=40 unit=A
